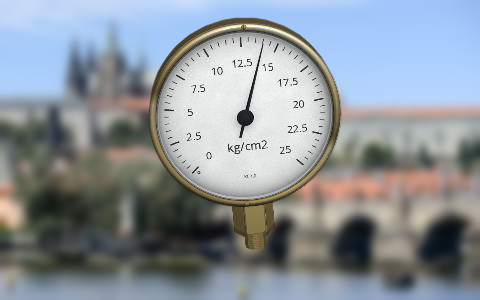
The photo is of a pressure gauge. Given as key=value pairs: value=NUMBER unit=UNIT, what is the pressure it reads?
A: value=14 unit=kg/cm²
